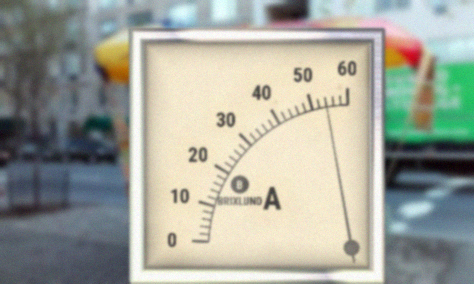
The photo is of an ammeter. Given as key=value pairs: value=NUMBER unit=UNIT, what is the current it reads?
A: value=54 unit=A
